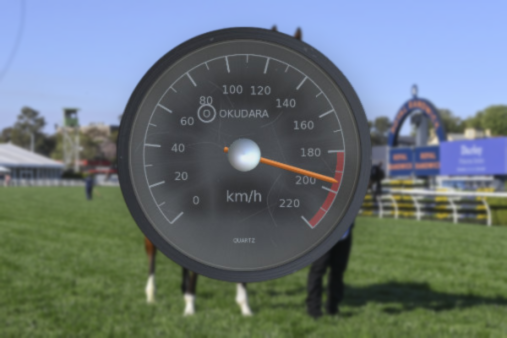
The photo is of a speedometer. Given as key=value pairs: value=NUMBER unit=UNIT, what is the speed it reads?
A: value=195 unit=km/h
